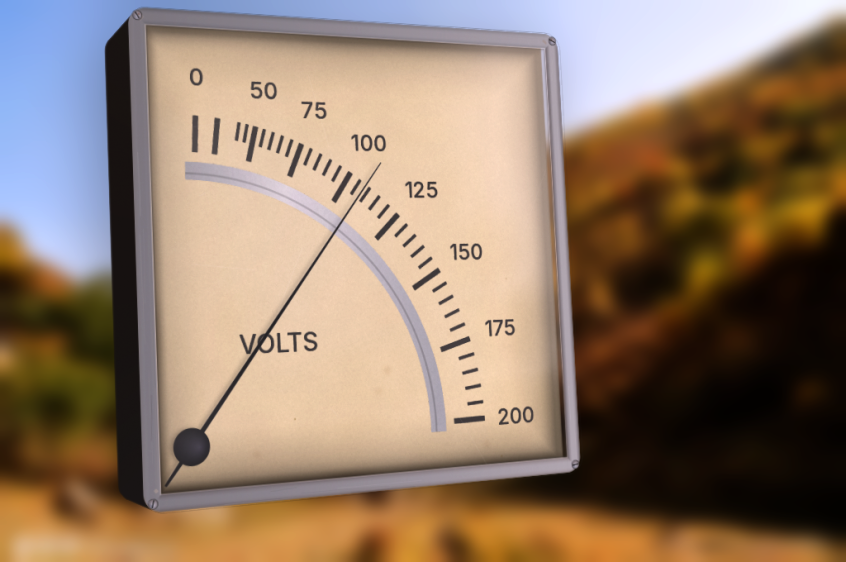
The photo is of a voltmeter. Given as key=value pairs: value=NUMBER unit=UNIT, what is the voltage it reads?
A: value=107.5 unit=V
